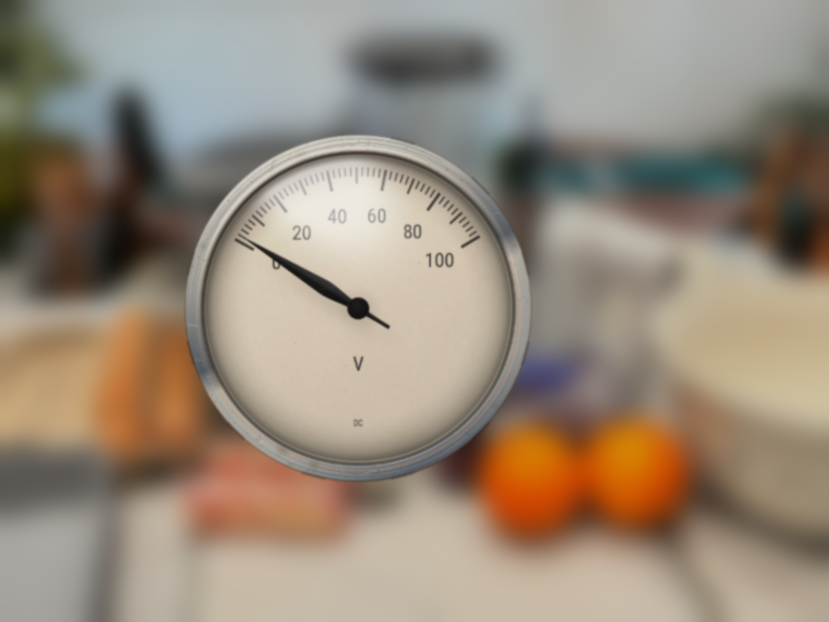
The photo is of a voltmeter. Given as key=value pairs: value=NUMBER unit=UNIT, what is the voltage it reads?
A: value=2 unit=V
